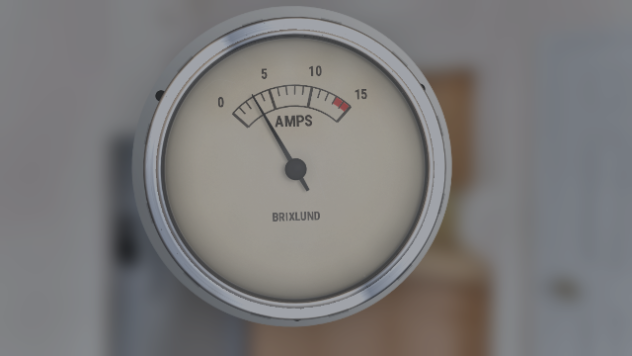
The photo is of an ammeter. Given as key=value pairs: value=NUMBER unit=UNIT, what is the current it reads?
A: value=3 unit=A
